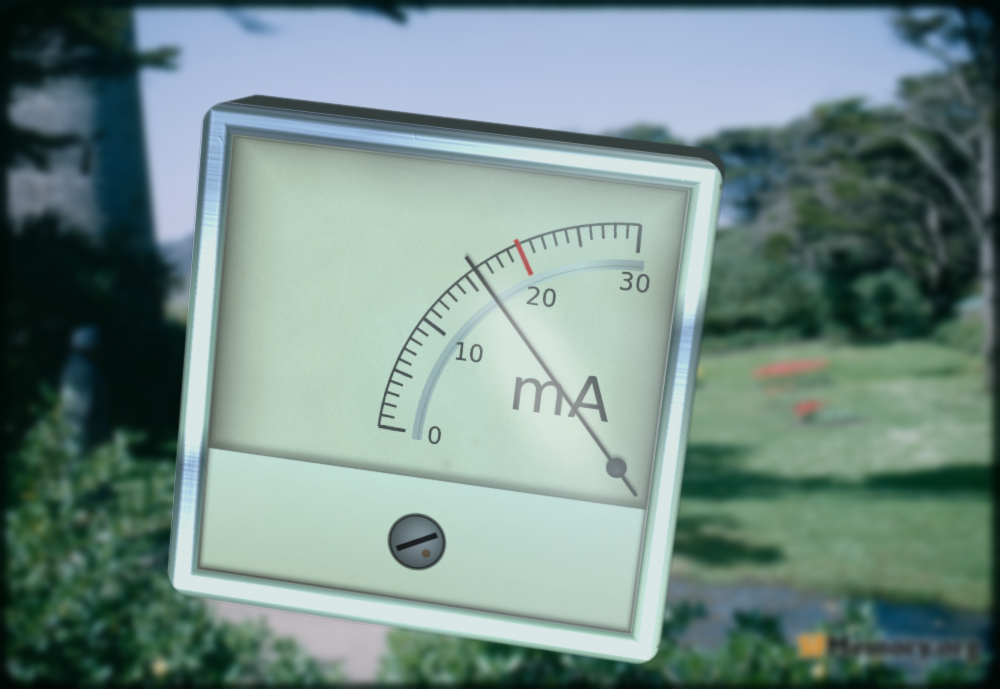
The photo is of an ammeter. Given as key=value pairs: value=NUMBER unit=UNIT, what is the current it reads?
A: value=16 unit=mA
